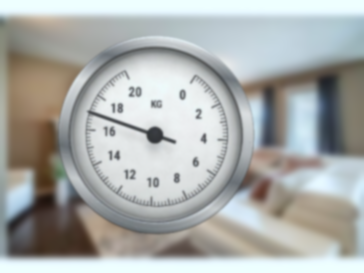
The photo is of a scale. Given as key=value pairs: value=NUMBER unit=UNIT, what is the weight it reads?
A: value=17 unit=kg
